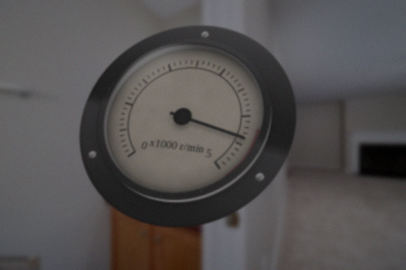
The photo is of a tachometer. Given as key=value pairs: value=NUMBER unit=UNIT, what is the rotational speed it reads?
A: value=4400 unit=rpm
